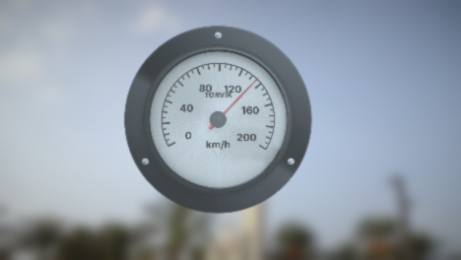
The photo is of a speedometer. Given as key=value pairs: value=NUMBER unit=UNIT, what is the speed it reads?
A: value=135 unit=km/h
